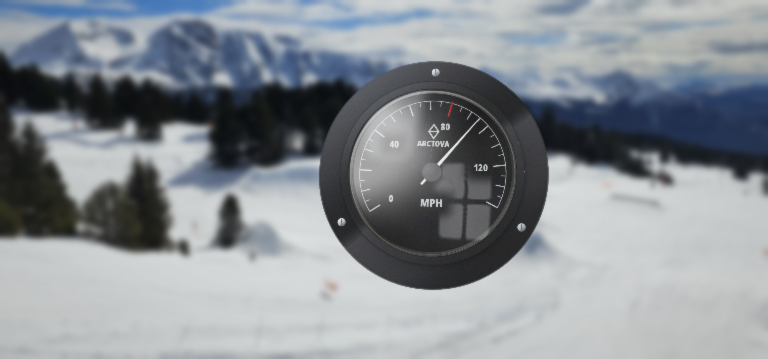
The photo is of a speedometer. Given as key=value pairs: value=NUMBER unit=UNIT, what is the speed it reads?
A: value=95 unit=mph
